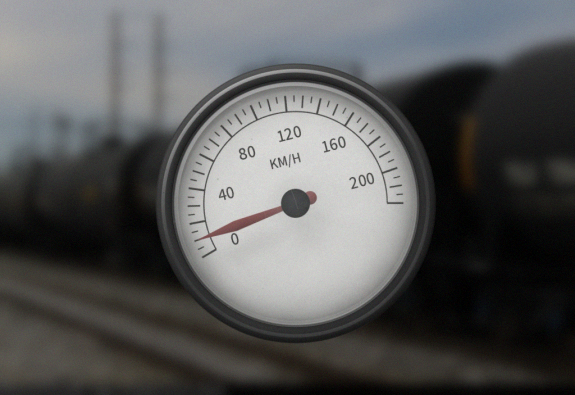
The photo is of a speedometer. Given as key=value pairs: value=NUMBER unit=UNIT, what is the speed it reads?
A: value=10 unit=km/h
